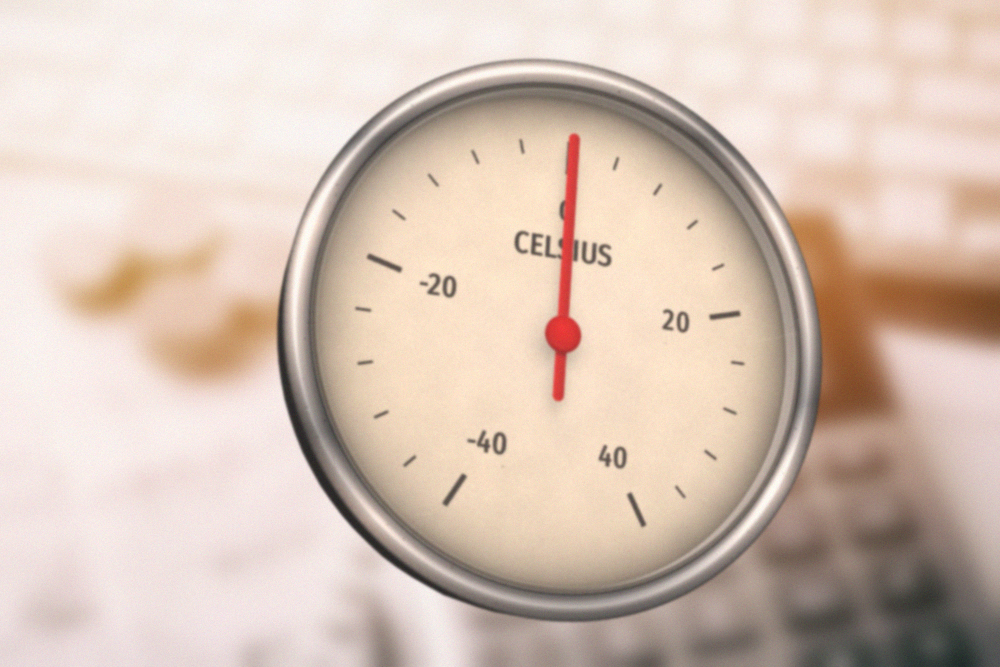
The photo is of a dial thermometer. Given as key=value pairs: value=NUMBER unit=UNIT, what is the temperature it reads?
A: value=0 unit=°C
